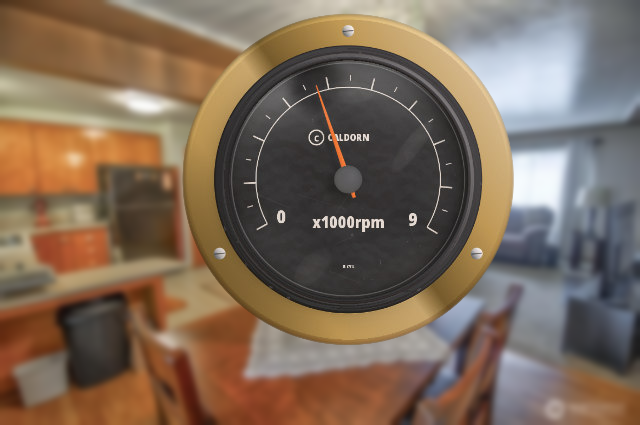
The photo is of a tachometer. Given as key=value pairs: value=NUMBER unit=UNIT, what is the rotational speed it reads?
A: value=3750 unit=rpm
